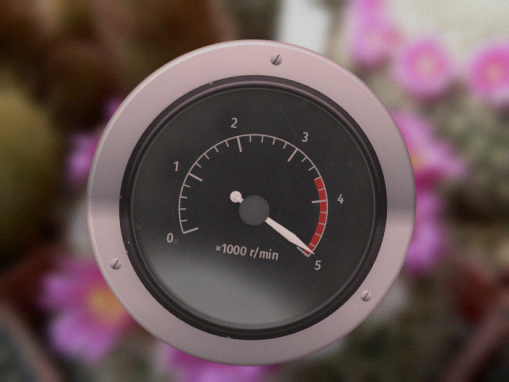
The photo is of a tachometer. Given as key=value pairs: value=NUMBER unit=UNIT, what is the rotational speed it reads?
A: value=4900 unit=rpm
